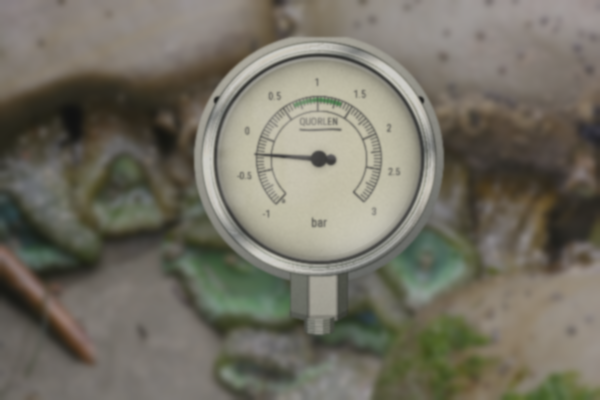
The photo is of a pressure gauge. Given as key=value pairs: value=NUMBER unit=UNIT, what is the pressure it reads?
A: value=-0.25 unit=bar
